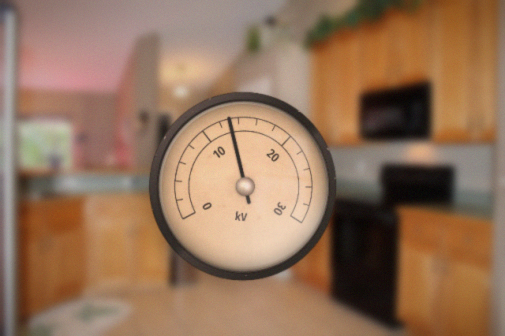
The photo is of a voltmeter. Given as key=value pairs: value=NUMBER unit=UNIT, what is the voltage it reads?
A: value=13 unit=kV
